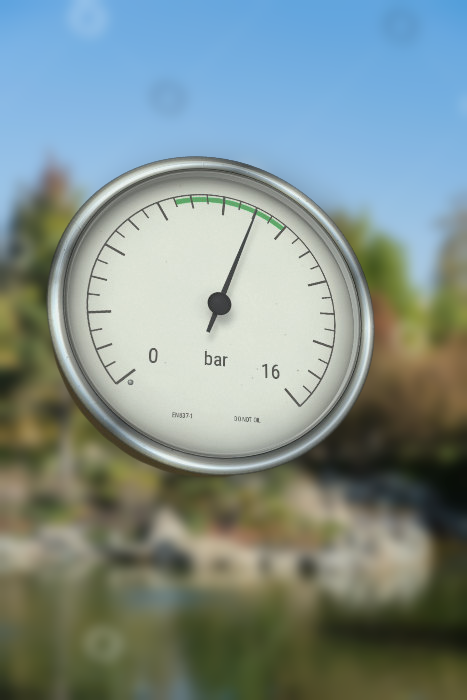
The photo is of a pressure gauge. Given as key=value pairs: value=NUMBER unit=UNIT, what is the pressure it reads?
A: value=9 unit=bar
